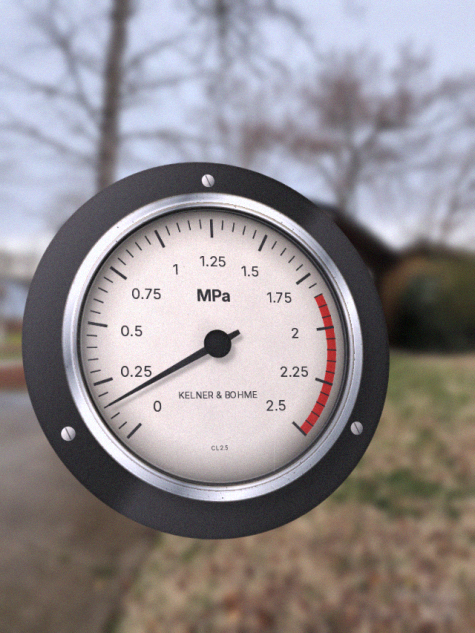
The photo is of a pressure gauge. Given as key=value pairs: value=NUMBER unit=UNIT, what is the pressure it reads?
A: value=0.15 unit=MPa
